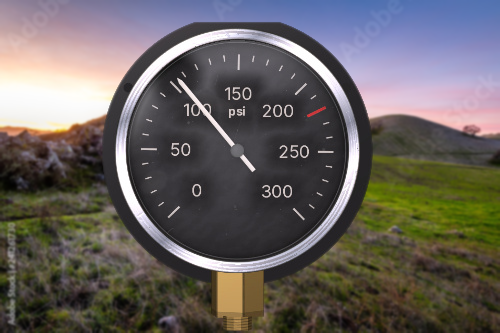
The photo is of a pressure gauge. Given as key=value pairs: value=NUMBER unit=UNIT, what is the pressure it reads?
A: value=105 unit=psi
